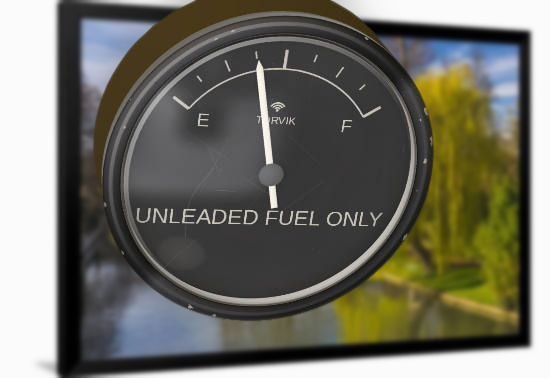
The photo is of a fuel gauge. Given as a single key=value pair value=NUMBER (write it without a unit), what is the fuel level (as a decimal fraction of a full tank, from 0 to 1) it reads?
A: value=0.375
